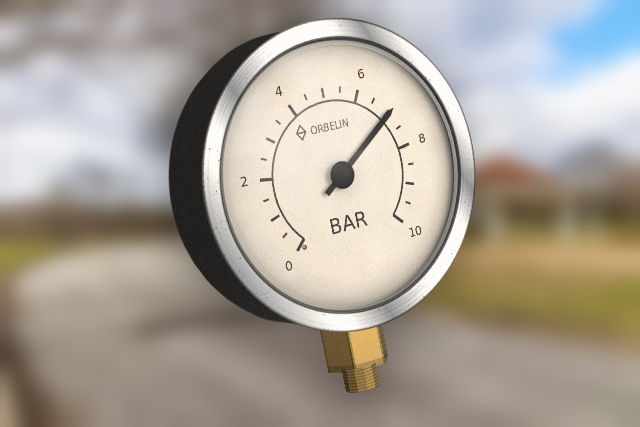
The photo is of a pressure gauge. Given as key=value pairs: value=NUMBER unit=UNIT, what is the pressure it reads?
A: value=7 unit=bar
